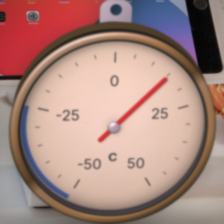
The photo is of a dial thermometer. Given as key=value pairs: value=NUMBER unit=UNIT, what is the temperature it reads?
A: value=15 unit=°C
